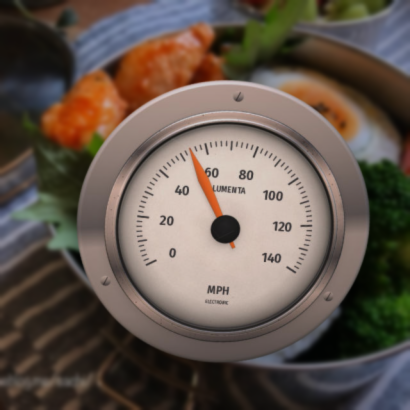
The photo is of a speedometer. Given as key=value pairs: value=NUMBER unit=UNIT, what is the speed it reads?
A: value=54 unit=mph
